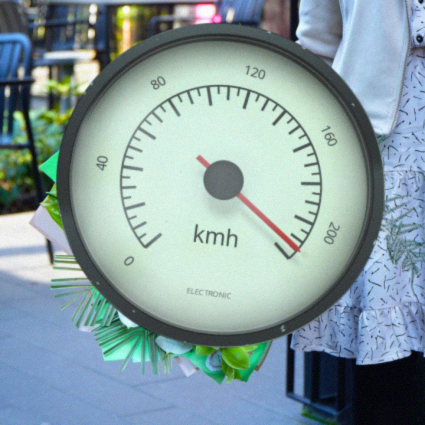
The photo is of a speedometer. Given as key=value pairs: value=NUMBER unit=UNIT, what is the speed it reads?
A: value=215 unit=km/h
